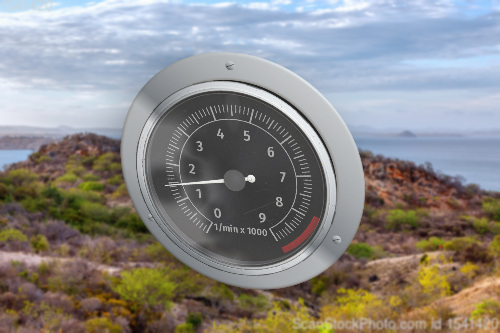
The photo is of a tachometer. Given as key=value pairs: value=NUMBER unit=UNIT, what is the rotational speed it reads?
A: value=1500 unit=rpm
